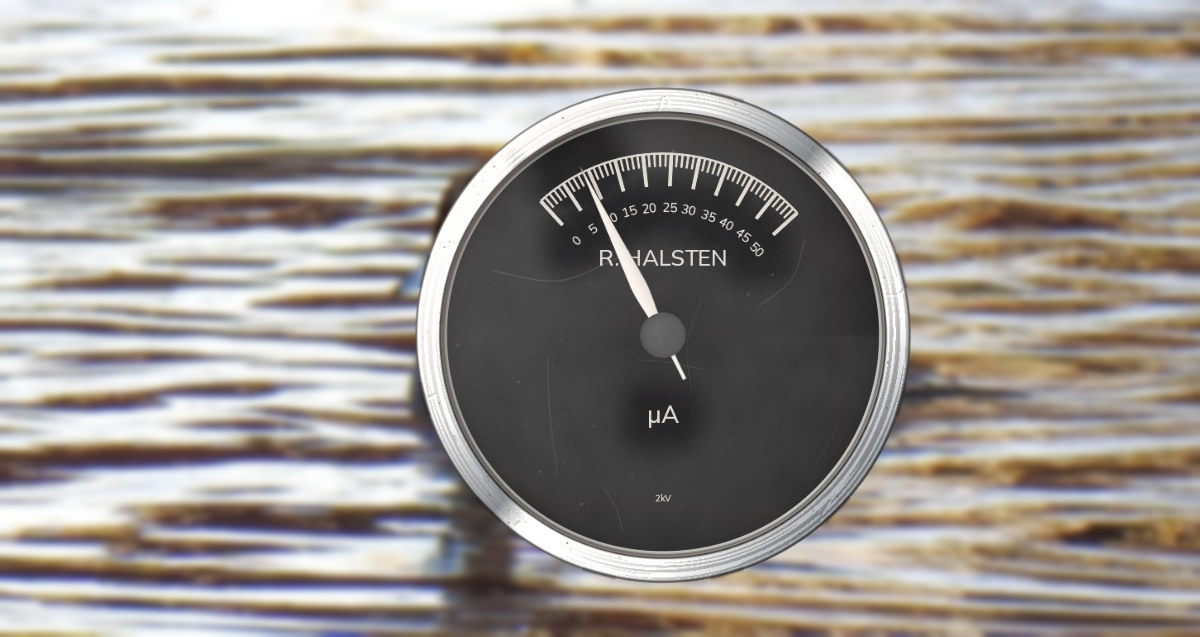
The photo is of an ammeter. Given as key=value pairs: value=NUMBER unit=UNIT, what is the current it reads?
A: value=9 unit=µA
